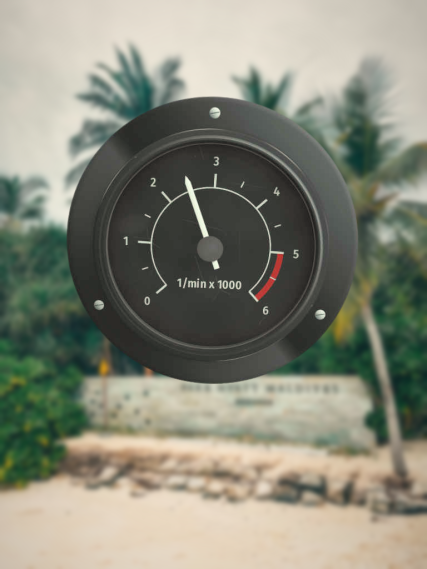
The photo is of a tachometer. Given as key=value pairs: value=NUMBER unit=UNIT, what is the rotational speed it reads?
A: value=2500 unit=rpm
